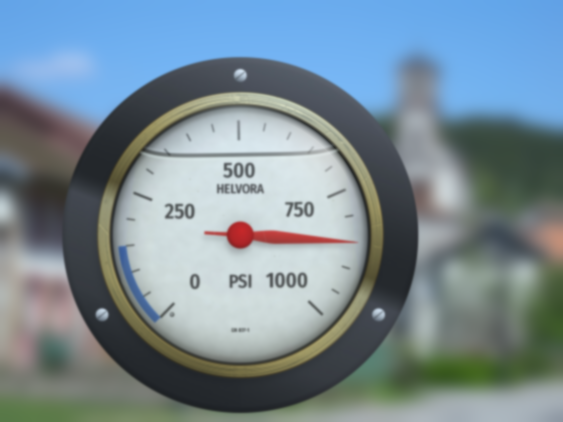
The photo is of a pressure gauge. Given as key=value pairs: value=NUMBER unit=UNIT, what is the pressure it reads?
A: value=850 unit=psi
